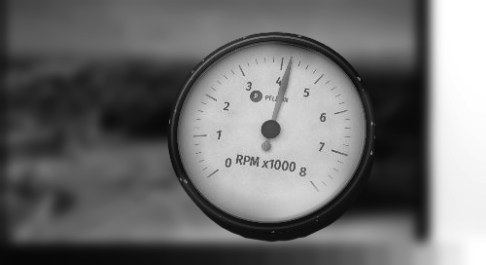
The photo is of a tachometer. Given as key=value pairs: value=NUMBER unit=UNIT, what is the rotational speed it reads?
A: value=4200 unit=rpm
